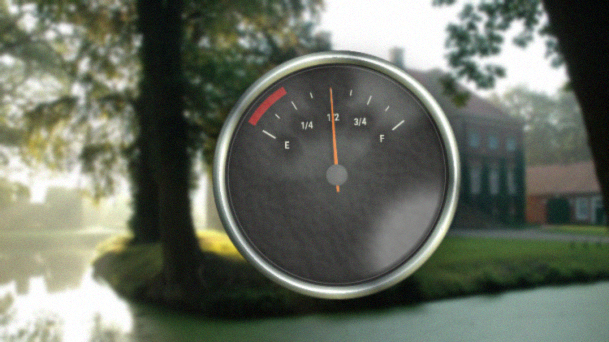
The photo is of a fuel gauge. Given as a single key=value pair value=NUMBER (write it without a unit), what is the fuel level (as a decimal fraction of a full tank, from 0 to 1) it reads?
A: value=0.5
